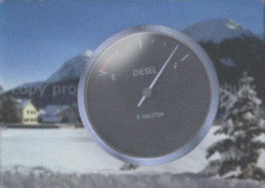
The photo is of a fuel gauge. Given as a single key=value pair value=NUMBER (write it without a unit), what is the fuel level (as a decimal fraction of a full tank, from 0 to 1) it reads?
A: value=0.875
